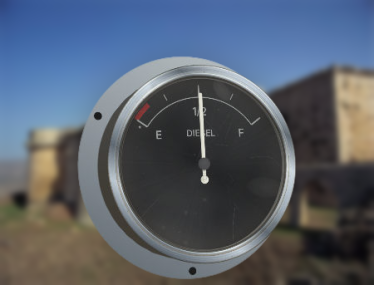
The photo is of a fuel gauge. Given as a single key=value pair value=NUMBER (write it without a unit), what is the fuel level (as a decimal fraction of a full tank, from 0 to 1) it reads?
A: value=0.5
